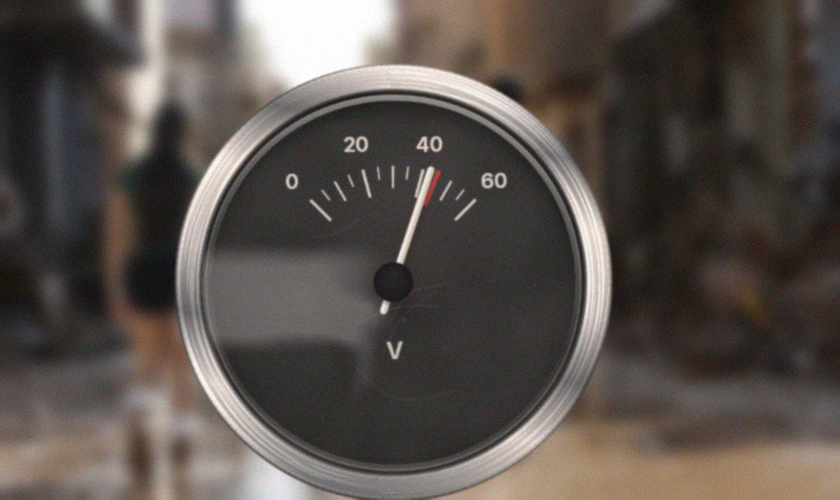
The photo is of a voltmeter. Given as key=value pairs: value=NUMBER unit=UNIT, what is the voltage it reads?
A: value=42.5 unit=V
